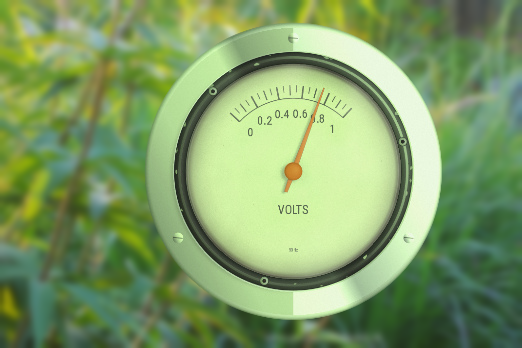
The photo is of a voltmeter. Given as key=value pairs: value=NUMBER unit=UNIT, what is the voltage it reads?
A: value=0.75 unit=V
